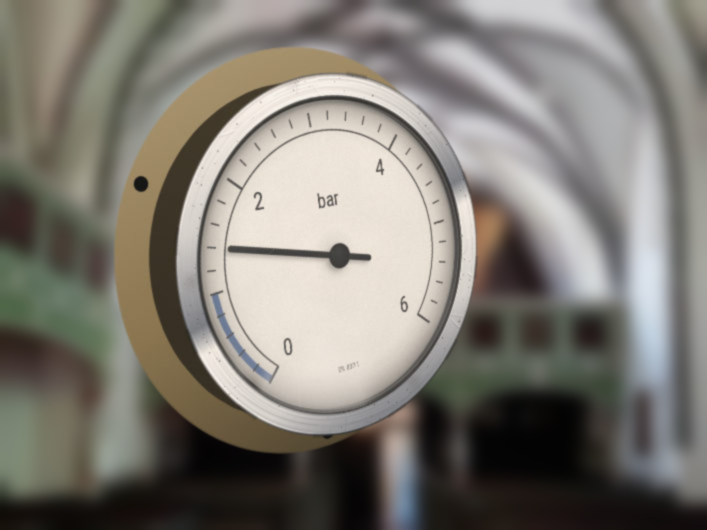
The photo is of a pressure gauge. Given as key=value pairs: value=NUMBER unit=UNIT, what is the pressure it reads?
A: value=1.4 unit=bar
